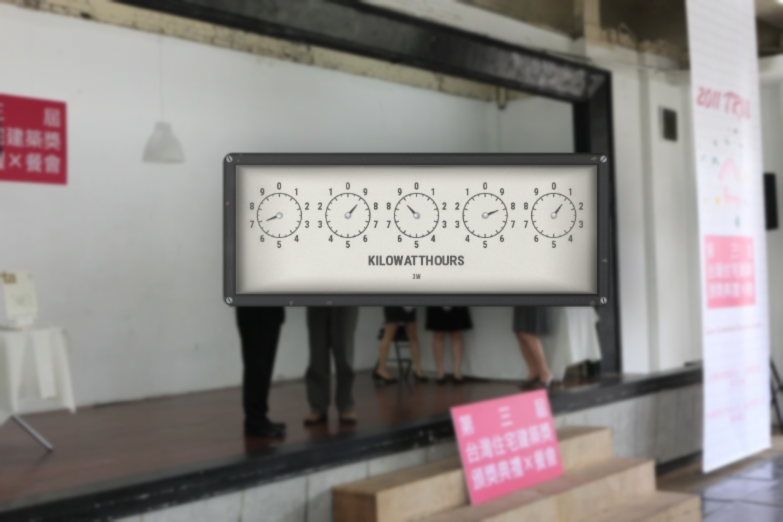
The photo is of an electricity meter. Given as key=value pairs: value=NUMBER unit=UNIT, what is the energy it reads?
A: value=68881 unit=kWh
